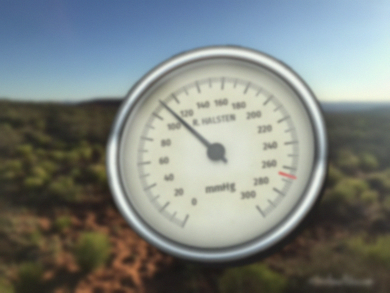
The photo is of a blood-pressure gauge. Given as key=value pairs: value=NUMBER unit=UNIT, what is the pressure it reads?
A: value=110 unit=mmHg
